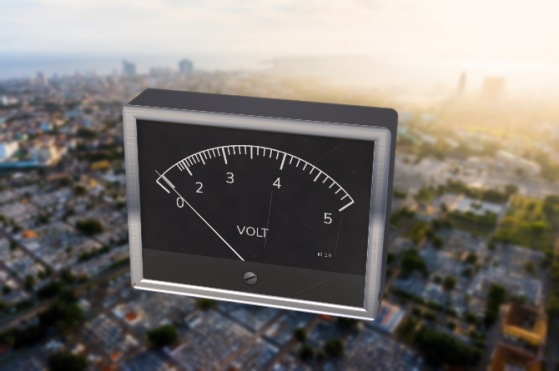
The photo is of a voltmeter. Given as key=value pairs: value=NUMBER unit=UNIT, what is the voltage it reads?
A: value=1 unit=V
